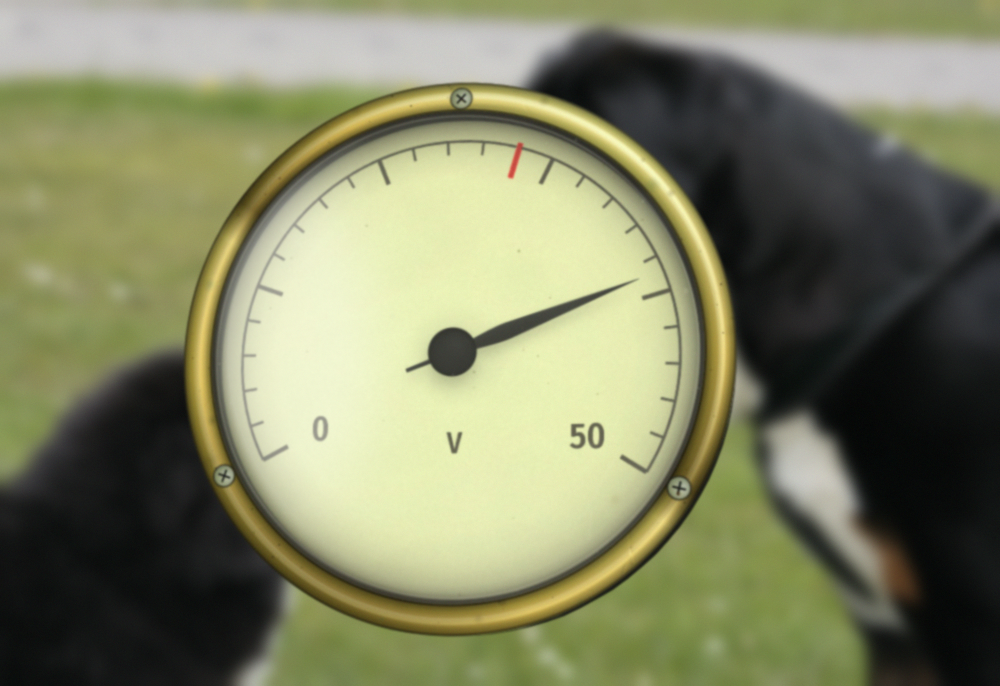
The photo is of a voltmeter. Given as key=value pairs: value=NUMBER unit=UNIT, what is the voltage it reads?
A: value=39 unit=V
